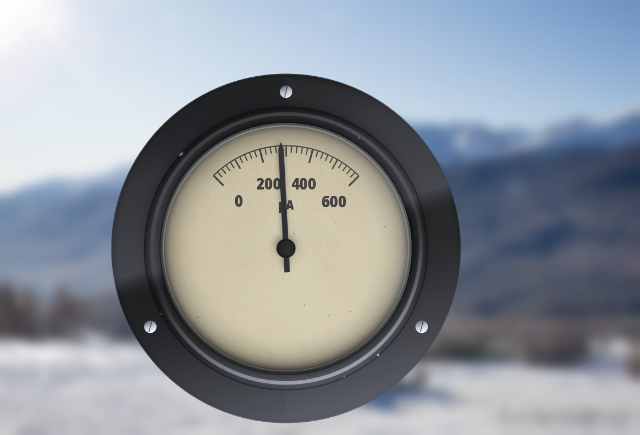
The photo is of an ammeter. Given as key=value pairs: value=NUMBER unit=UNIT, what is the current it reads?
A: value=280 unit=µA
